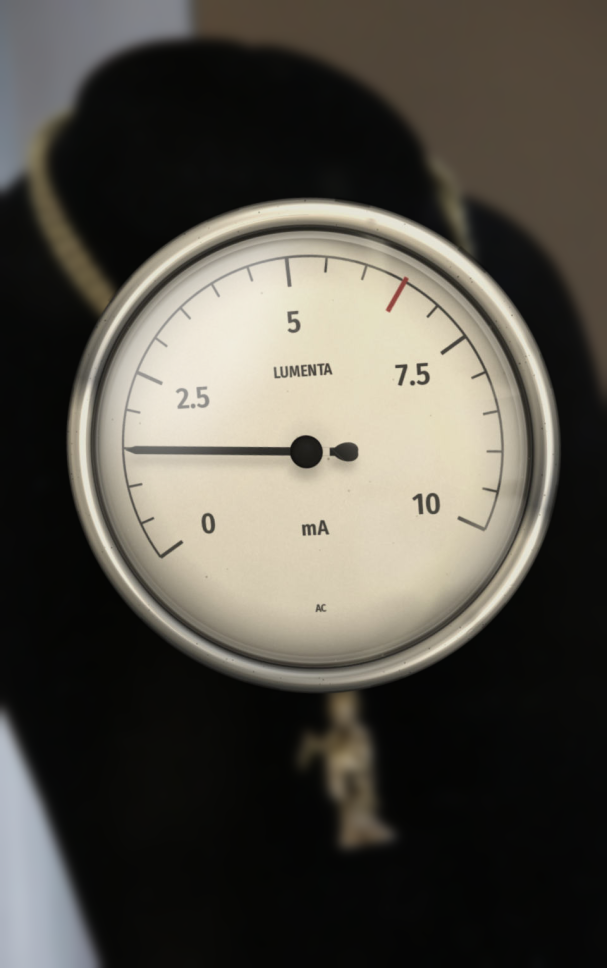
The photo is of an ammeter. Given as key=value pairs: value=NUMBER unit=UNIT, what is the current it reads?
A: value=1.5 unit=mA
